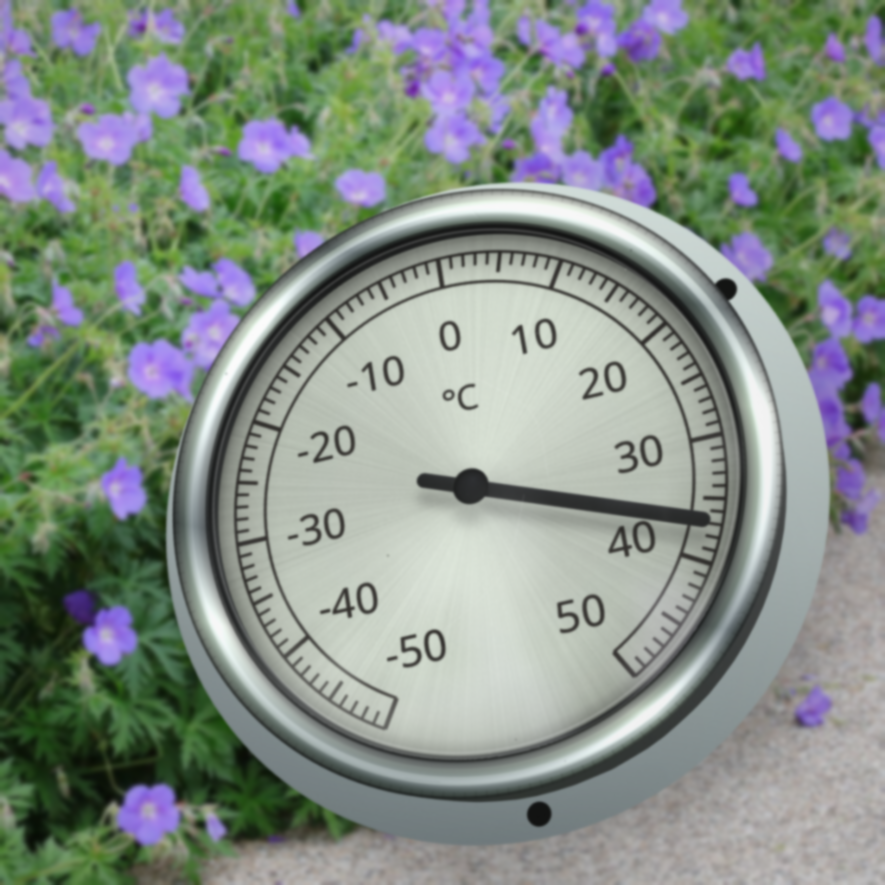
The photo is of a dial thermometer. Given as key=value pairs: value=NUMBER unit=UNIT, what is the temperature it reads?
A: value=37 unit=°C
